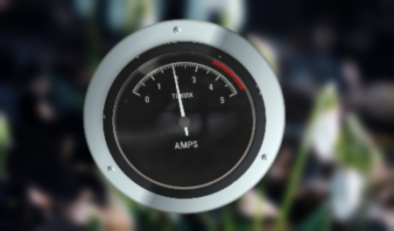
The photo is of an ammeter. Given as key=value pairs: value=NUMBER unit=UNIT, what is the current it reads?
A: value=2 unit=A
